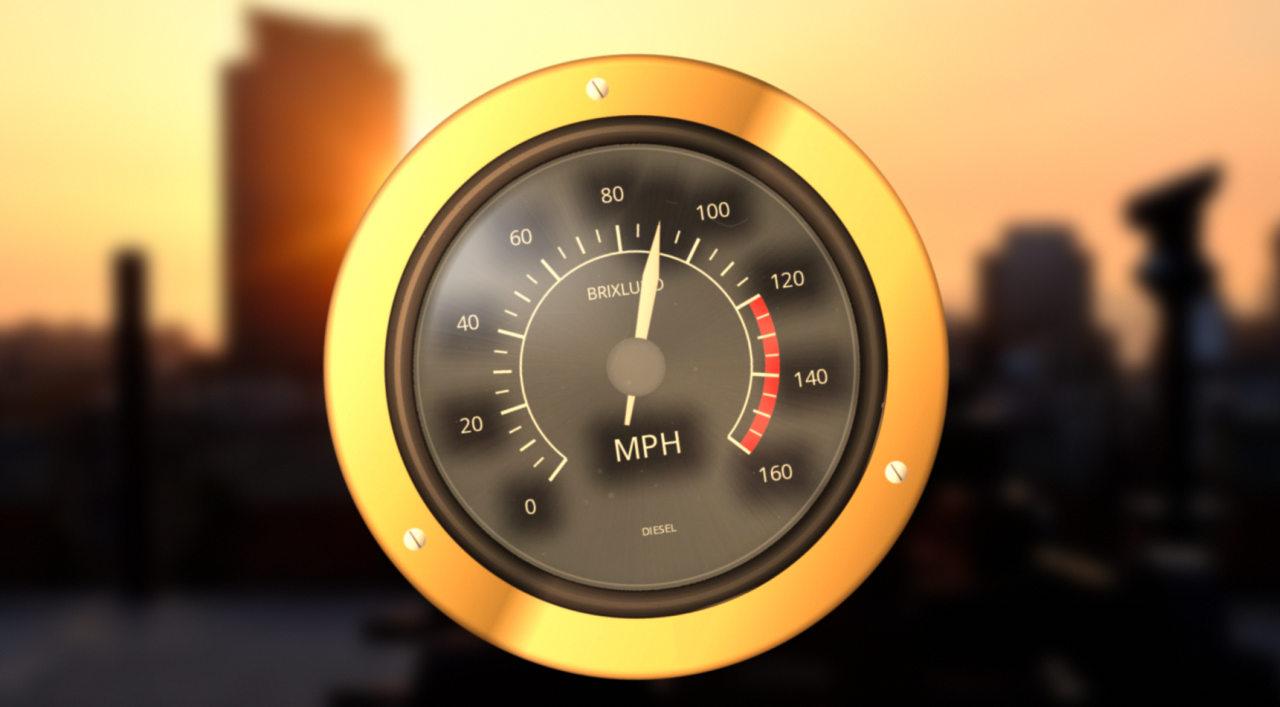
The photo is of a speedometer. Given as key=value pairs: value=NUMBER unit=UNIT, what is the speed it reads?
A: value=90 unit=mph
